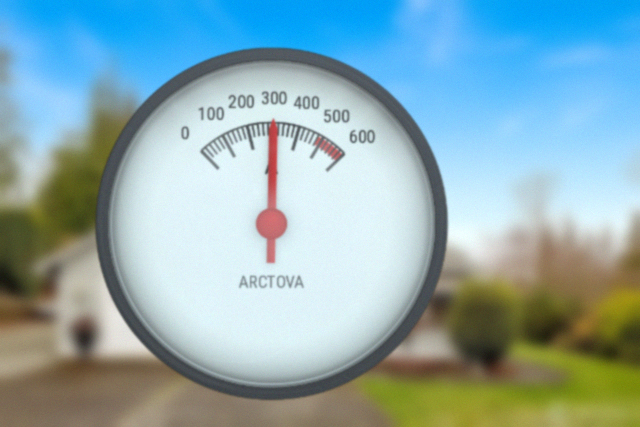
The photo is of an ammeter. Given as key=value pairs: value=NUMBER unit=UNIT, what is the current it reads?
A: value=300 unit=A
